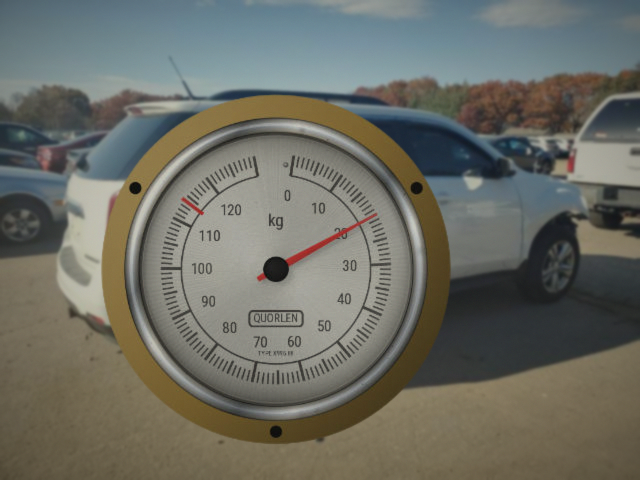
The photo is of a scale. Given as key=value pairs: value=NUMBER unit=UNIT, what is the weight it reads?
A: value=20 unit=kg
